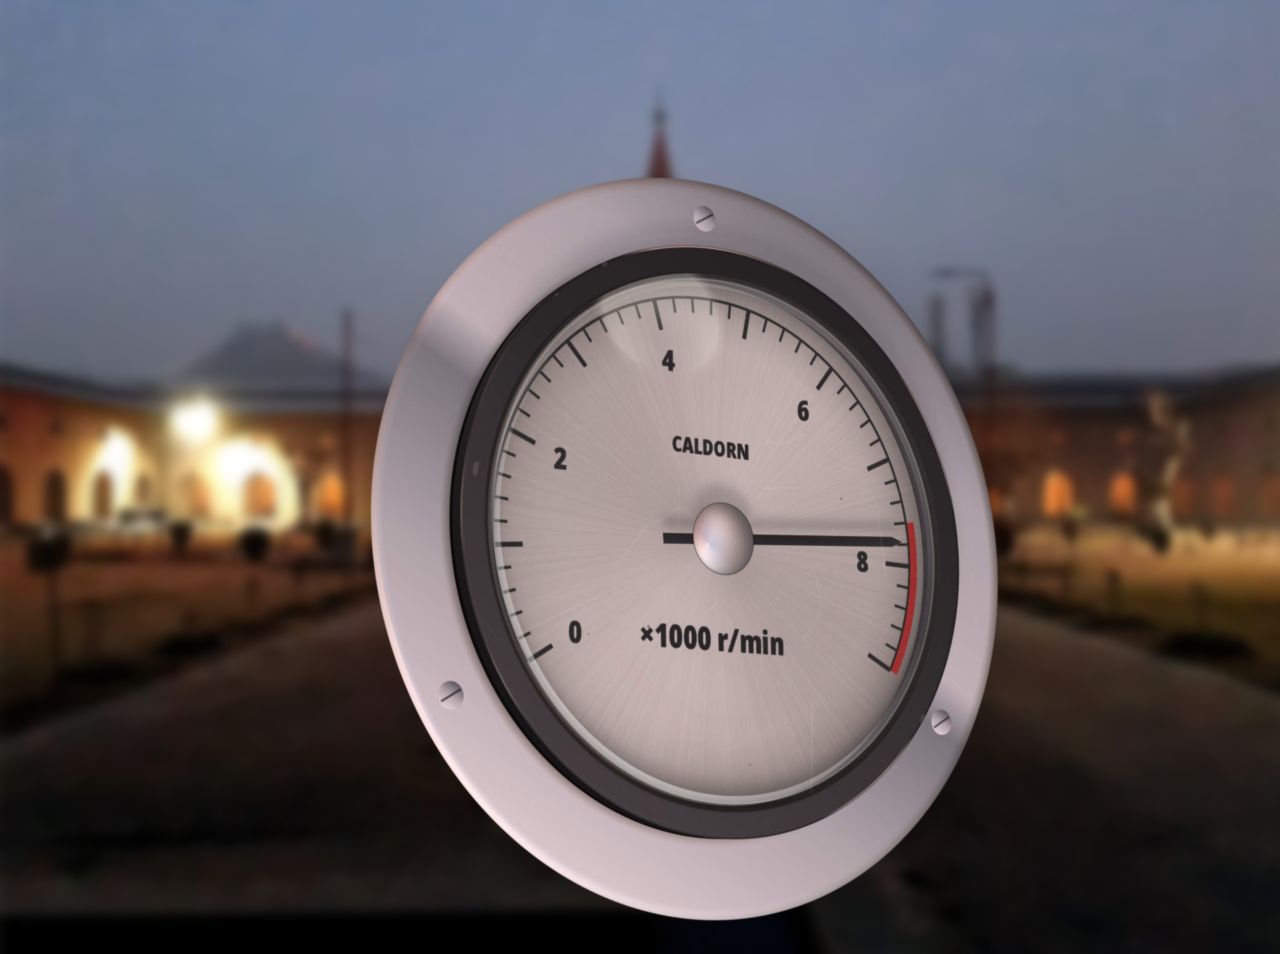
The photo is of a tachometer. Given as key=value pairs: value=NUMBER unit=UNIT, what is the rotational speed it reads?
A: value=7800 unit=rpm
